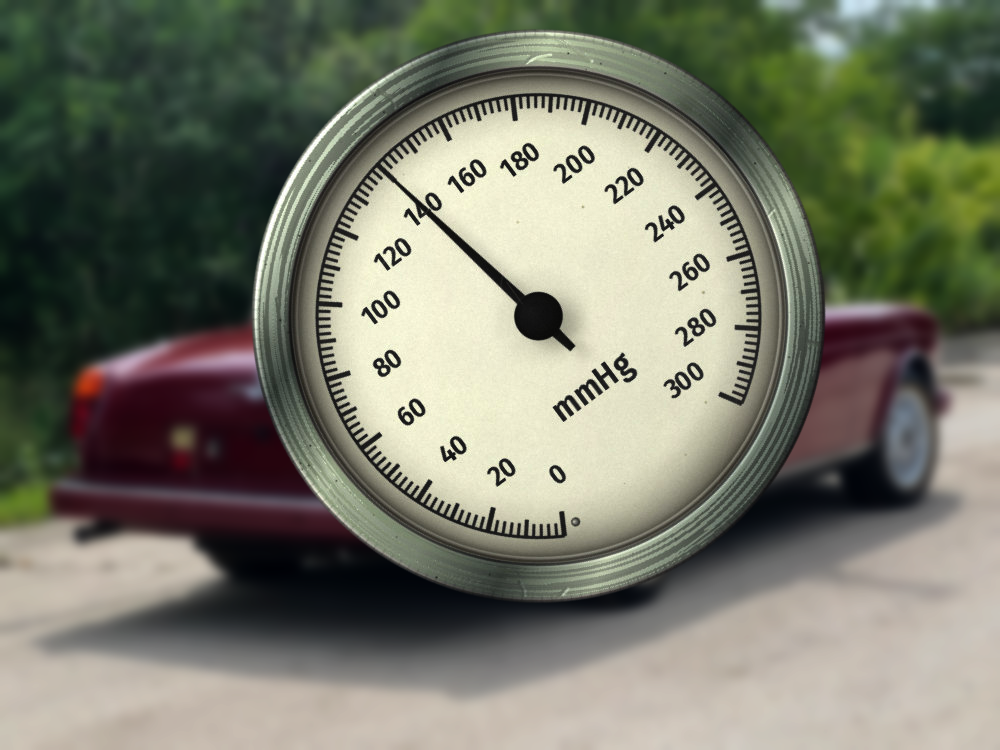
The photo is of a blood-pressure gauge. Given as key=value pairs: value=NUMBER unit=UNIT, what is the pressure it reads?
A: value=140 unit=mmHg
